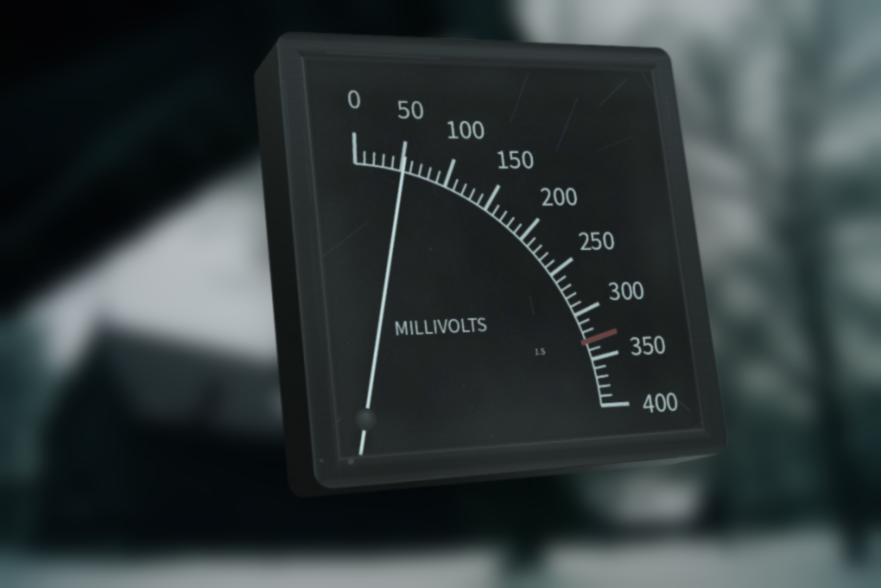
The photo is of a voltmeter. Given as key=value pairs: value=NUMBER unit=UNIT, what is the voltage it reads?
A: value=50 unit=mV
